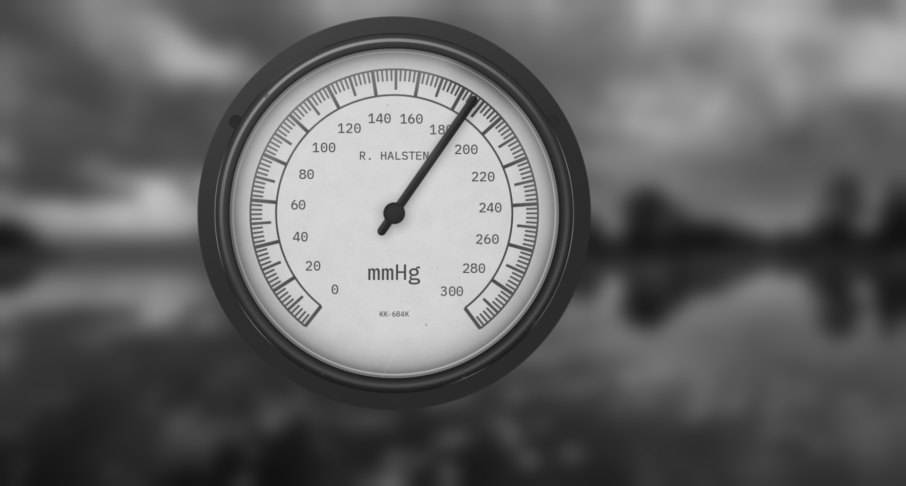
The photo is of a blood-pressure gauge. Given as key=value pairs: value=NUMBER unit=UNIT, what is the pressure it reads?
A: value=186 unit=mmHg
